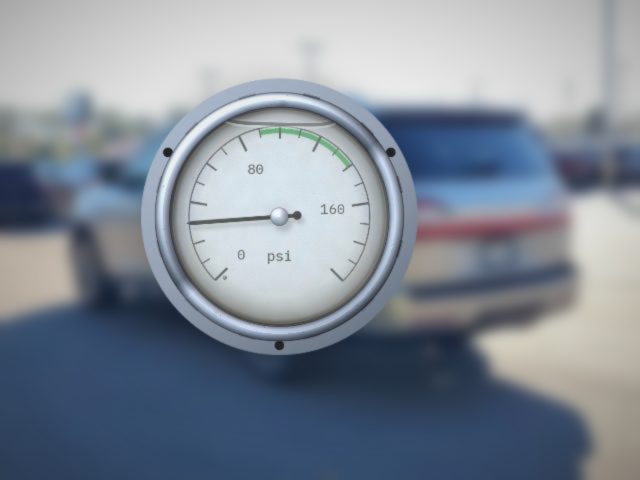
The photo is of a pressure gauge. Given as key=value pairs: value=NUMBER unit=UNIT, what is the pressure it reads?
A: value=30 unit=psi
